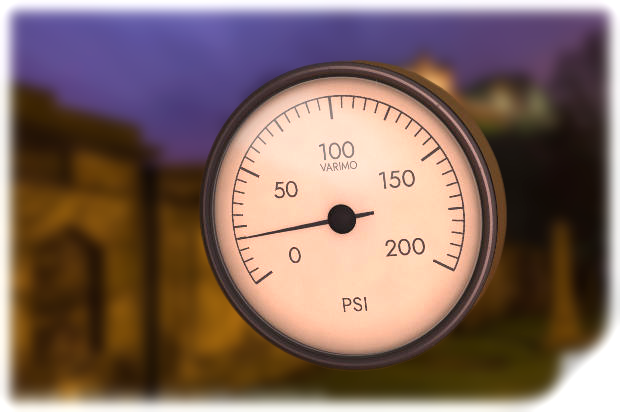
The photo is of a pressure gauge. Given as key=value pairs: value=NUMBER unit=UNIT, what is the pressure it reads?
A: value=20 unit=psi
